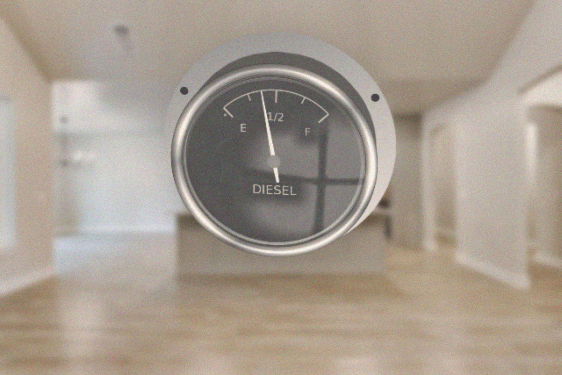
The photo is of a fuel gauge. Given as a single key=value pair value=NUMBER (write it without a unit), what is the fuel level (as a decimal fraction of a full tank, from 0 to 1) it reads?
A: value=0.375
